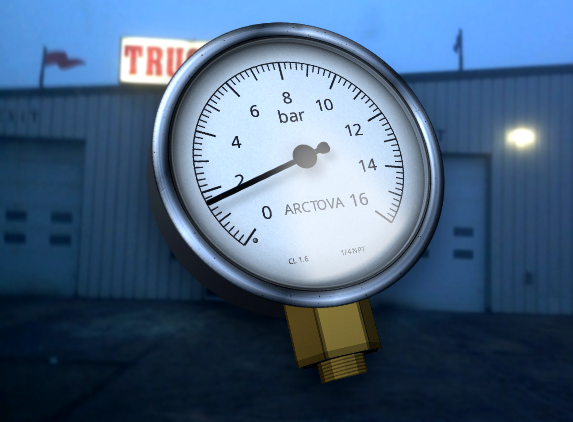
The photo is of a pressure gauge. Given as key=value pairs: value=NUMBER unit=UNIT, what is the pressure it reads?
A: value=1.6 unit=bar
